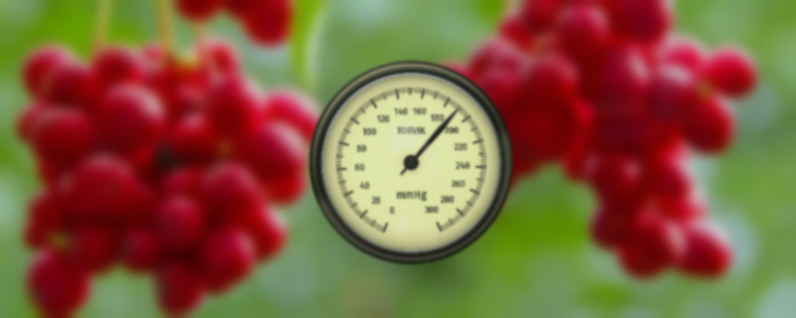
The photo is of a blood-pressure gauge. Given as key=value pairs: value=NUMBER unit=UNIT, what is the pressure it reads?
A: value=190 unit=mmHg
